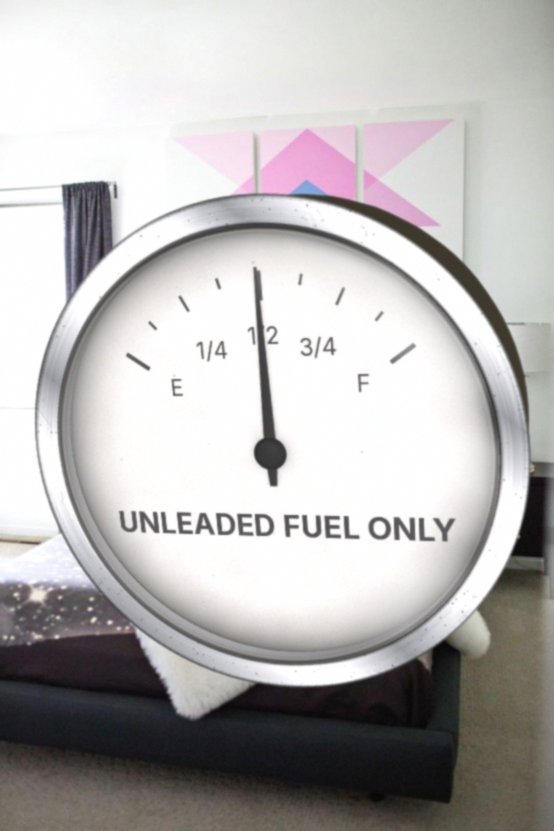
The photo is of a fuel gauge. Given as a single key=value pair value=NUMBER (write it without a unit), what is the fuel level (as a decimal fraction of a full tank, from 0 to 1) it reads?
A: value=0.5
